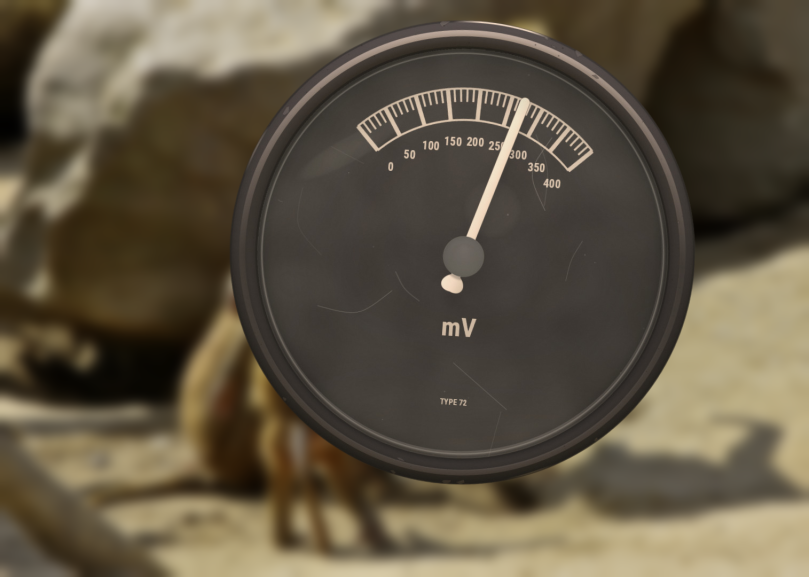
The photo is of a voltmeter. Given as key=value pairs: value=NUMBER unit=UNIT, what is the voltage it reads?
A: value=270 unit=mV
